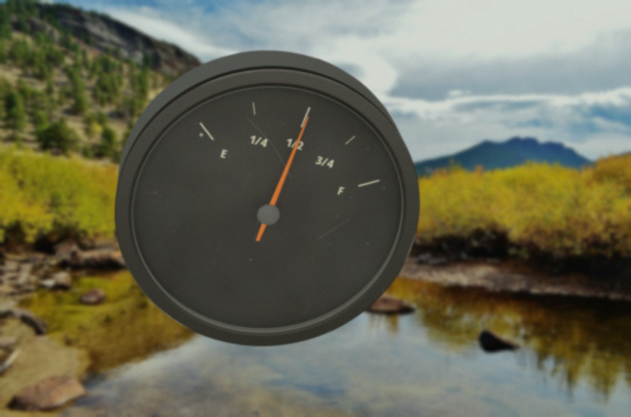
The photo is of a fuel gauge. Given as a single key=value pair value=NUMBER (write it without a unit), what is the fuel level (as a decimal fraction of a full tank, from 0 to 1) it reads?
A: value=0.5
